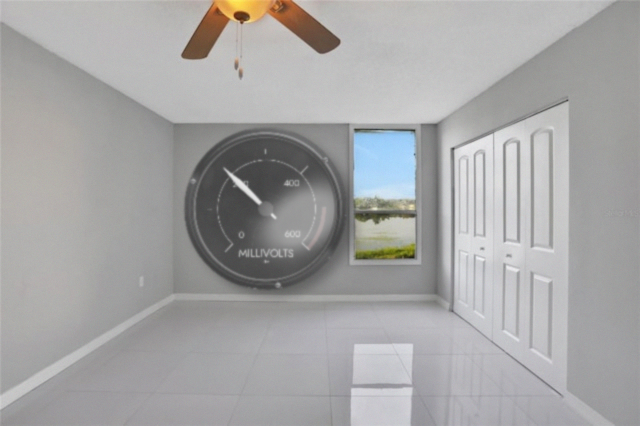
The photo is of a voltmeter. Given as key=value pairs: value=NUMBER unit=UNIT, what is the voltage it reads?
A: value=200 unit=mV
